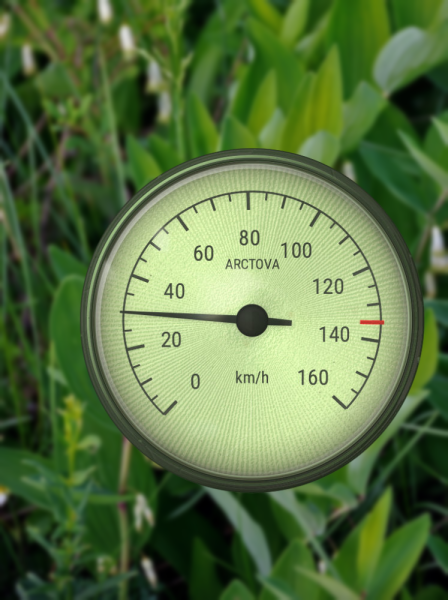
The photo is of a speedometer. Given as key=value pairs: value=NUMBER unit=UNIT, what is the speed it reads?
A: value=30 unit=km/h
